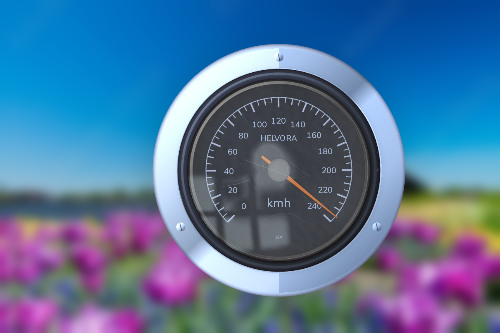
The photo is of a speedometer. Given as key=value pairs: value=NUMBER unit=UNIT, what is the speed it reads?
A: value=235 unit=km/h
